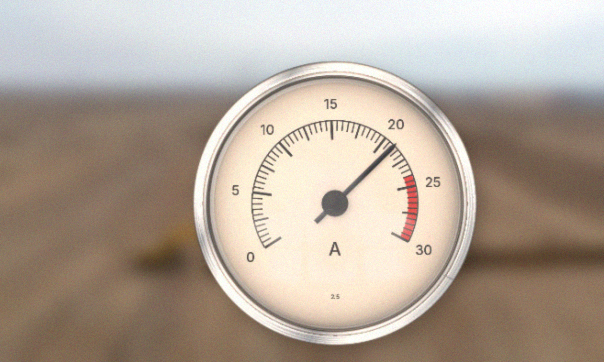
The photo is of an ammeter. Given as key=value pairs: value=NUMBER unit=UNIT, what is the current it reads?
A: value=21 unit=A
